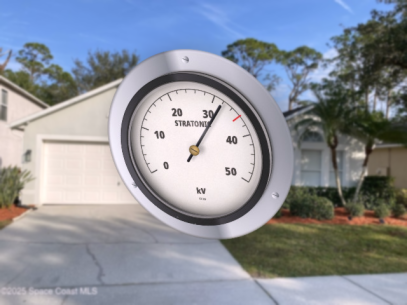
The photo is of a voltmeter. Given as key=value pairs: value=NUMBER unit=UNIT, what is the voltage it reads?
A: value=32 unit=kV
